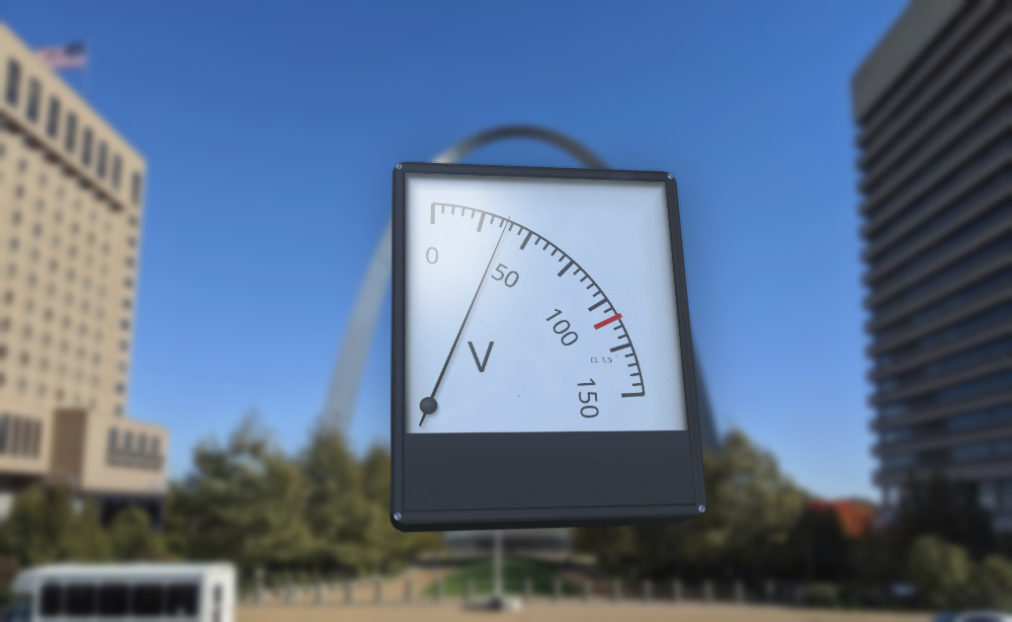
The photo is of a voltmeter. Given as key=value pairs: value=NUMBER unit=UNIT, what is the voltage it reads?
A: value=37.5 unit=V
